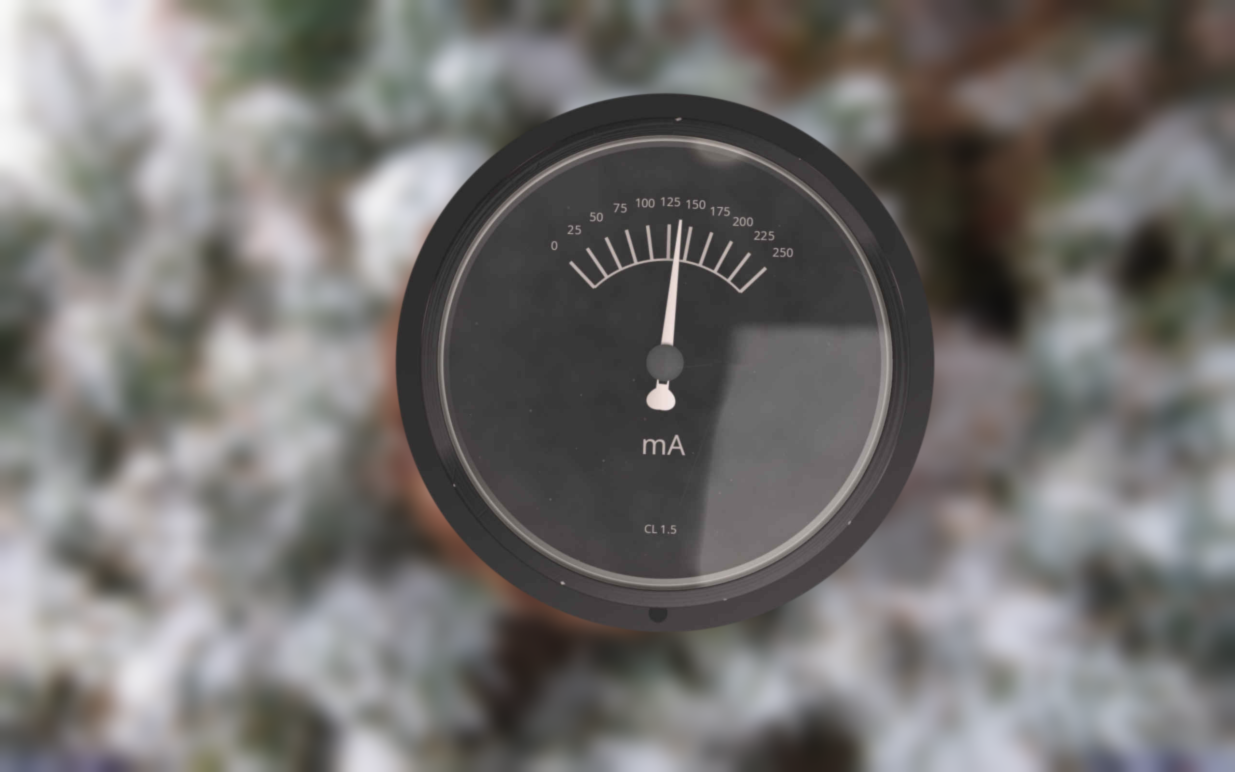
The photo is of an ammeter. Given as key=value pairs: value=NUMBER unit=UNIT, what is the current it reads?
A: value=137.5 unit=mA
